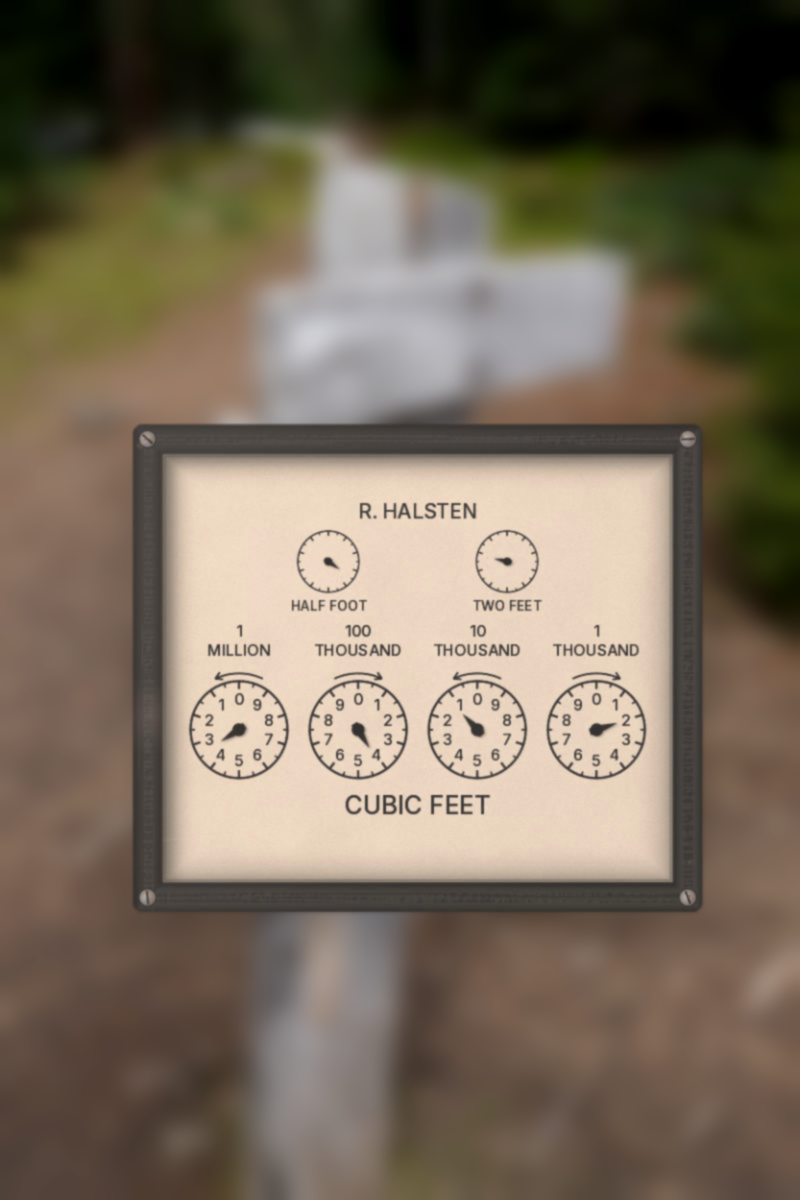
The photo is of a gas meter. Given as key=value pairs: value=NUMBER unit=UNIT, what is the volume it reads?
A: value=341200 unit=ft³
